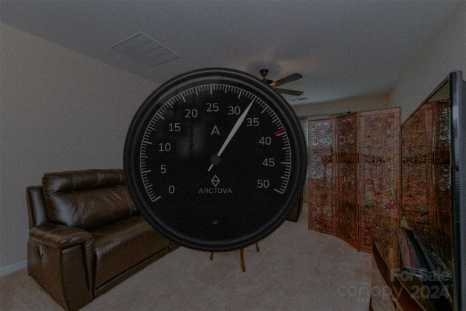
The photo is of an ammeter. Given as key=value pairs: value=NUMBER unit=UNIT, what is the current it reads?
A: value=32.5 unit=A
